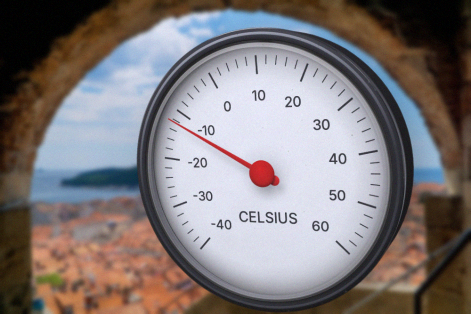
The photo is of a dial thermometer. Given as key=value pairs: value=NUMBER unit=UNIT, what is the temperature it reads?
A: value=-12 unit=°C
